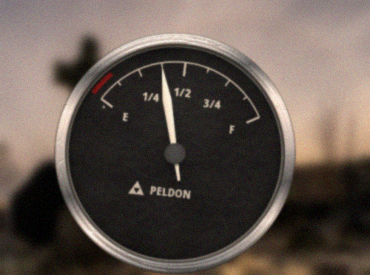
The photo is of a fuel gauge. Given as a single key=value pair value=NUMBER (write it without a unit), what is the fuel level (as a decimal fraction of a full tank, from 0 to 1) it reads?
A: value=0.375
